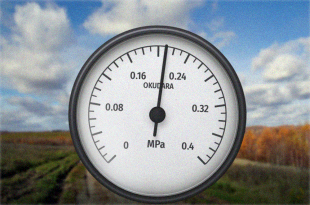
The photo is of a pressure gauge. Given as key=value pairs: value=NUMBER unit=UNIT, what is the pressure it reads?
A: value=0.21 unit=MPa
